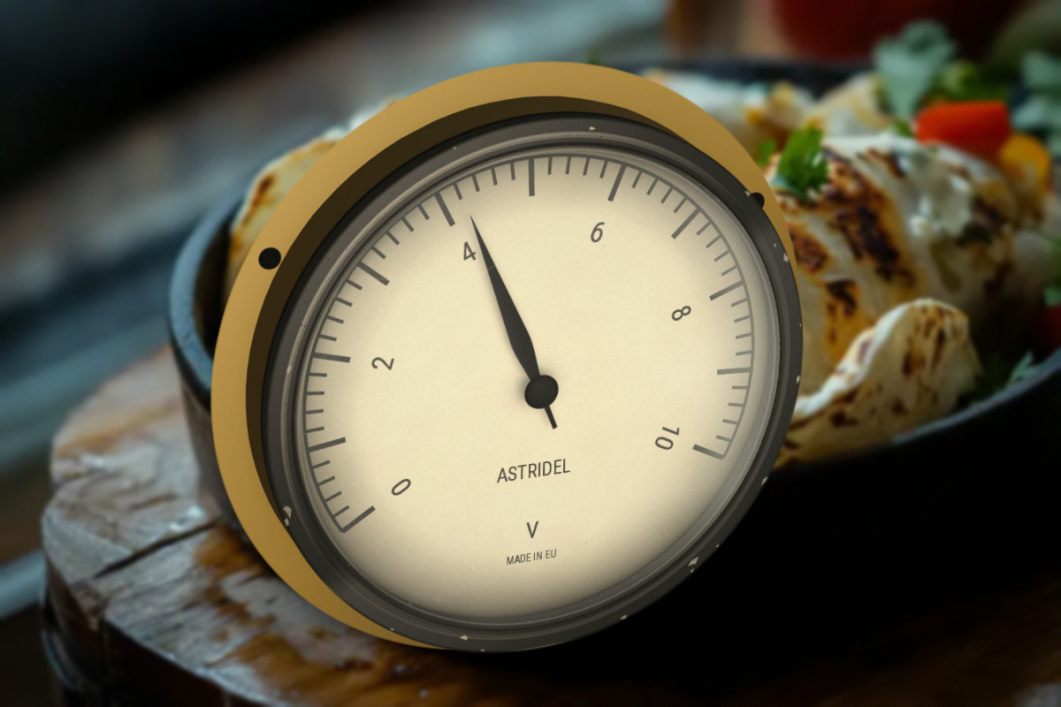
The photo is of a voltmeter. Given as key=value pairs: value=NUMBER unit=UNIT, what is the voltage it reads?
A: value=4.2 unit=V
